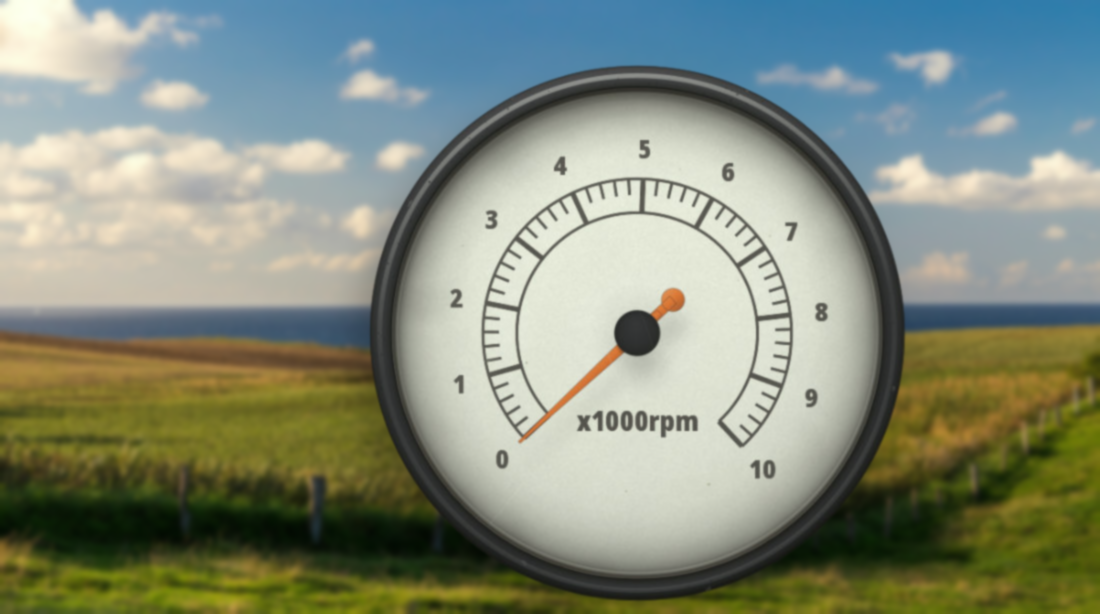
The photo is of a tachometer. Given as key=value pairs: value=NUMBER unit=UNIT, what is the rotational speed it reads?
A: value=0 unit=rpm
